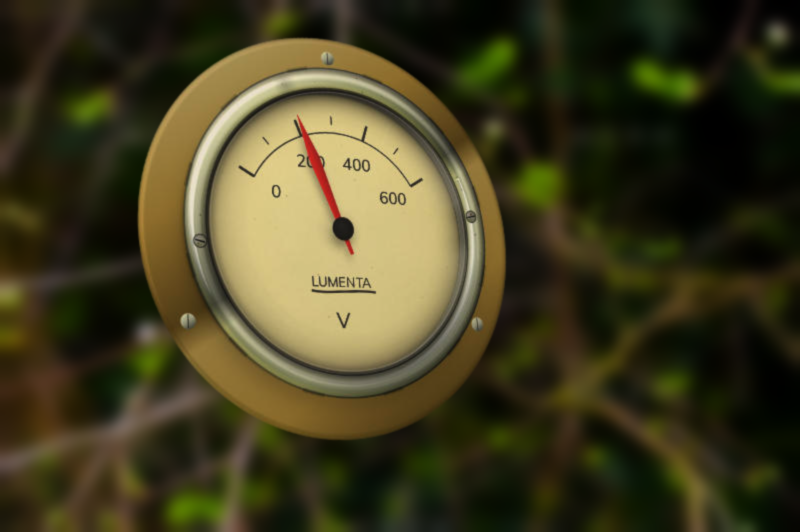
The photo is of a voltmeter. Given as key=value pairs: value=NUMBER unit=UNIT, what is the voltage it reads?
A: value=200 unit=V
